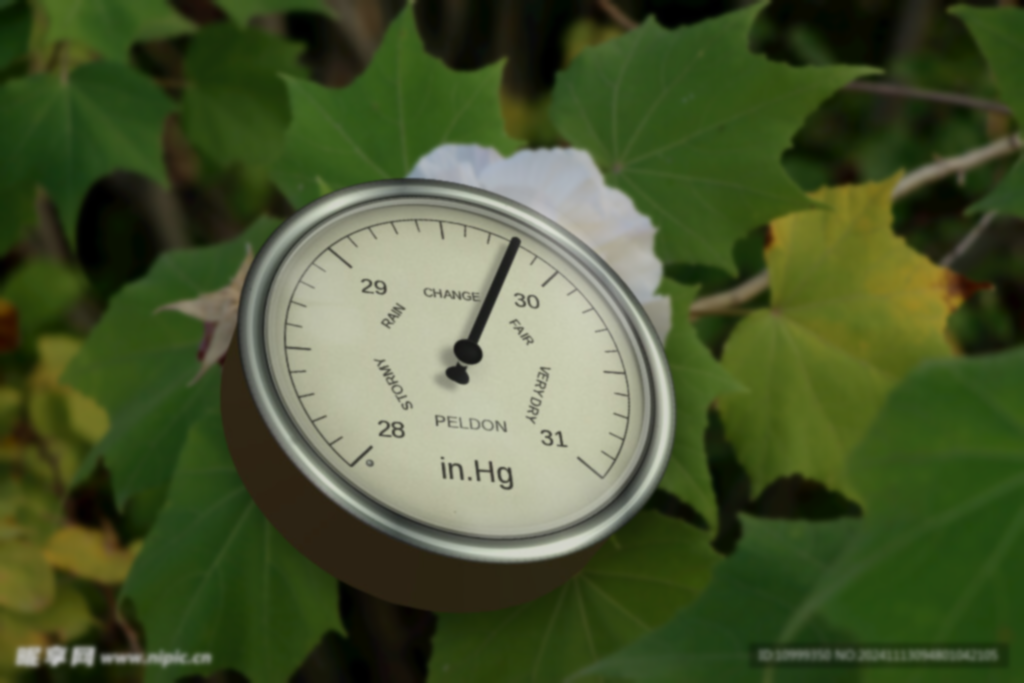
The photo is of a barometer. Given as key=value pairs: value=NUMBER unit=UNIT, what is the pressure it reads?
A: value=29.8 unit=inHg
